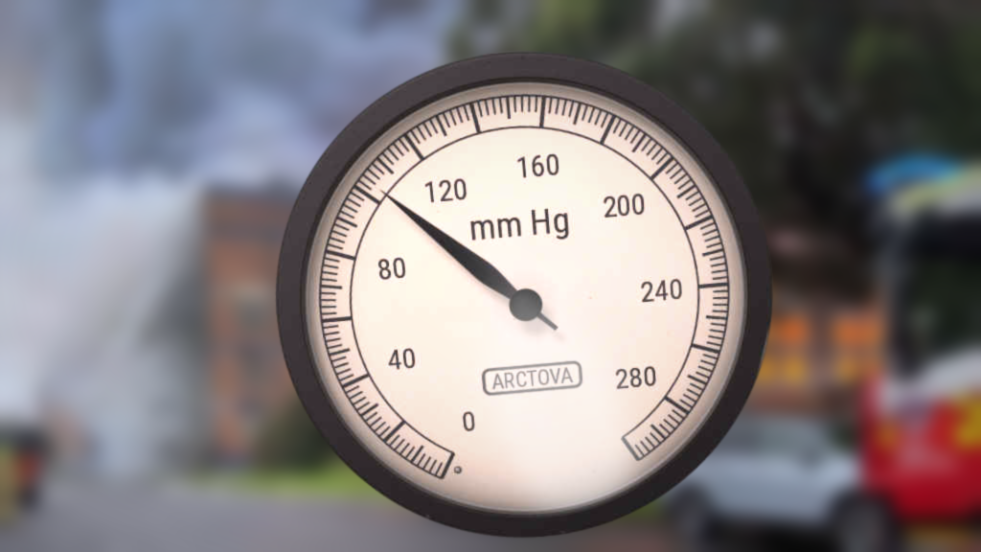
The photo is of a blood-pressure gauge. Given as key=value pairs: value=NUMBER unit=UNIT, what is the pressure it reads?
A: value=104 unit=mmHg
